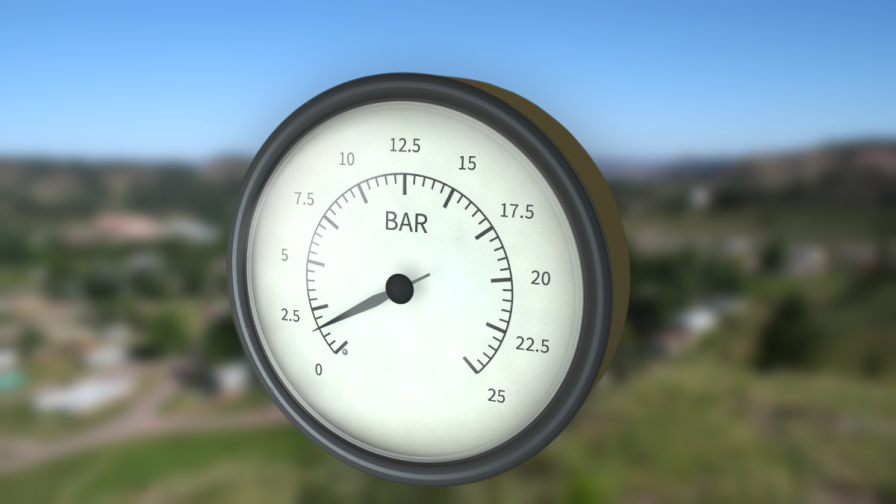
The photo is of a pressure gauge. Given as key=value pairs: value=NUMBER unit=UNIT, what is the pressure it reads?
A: value=1.5 unit=bar
